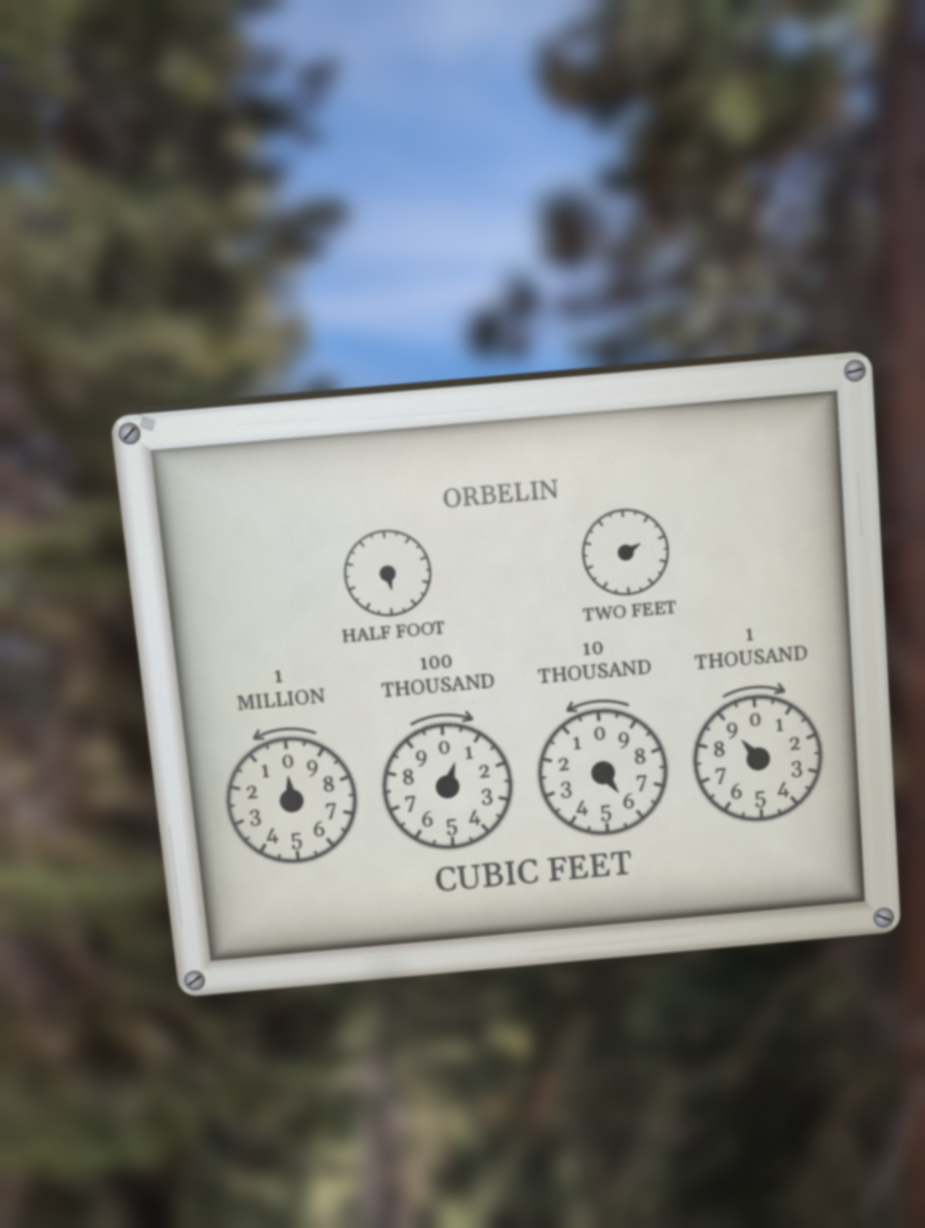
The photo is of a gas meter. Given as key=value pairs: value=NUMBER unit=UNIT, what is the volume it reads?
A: value=5900 unit=ft³
